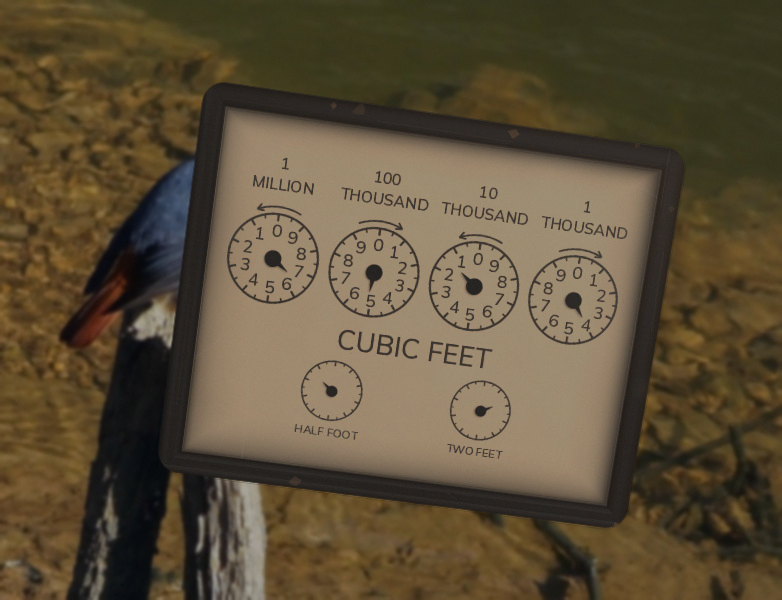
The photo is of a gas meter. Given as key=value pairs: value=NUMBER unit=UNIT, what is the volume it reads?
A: value=651400 unit=ft³
